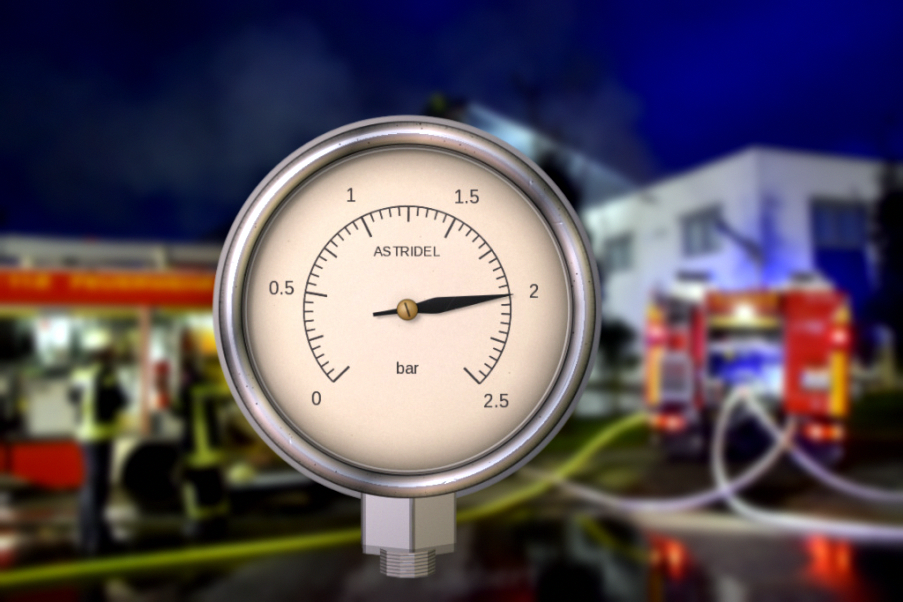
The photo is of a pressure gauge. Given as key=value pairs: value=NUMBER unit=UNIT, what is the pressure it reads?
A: value=2 unit=bar
